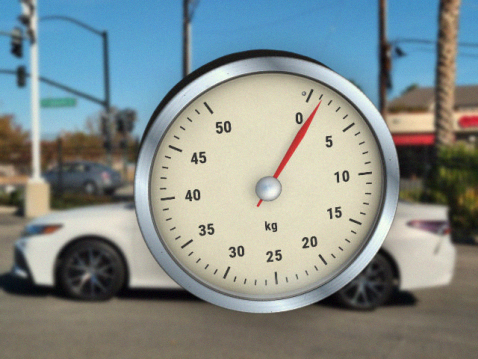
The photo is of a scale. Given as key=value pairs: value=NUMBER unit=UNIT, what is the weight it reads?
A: value=1 unit=kg
